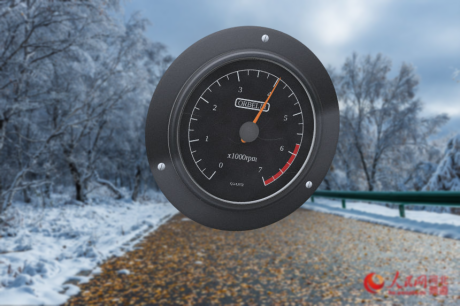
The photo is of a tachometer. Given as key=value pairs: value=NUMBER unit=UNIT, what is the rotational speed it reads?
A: value=4000 unit=rpm
